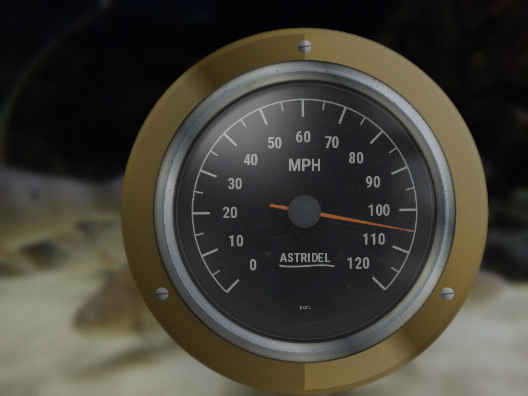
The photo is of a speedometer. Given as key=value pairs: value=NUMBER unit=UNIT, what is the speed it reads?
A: value=105 unit=mph
